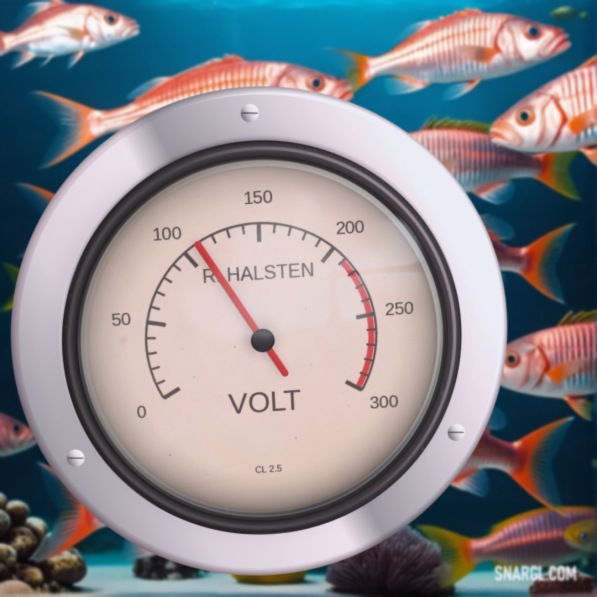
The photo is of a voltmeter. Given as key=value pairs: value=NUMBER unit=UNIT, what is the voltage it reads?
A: value=110 unit=V
